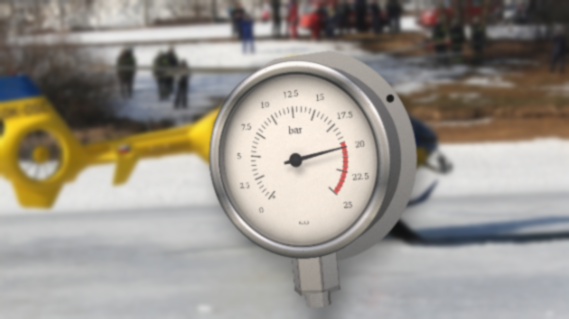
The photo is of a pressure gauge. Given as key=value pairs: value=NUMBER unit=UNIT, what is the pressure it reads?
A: value=20 unit=bar
